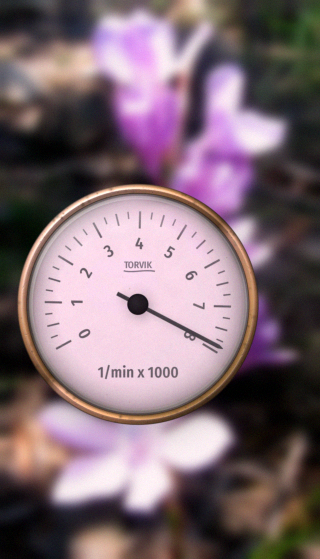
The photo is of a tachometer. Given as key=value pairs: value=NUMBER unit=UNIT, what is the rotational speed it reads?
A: value=7875 unit=rpm
